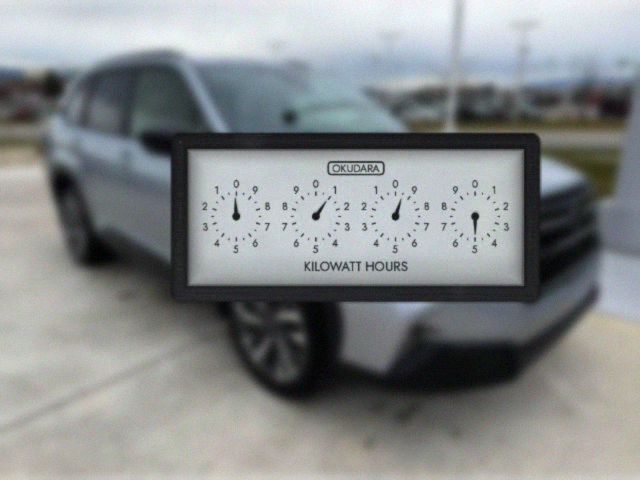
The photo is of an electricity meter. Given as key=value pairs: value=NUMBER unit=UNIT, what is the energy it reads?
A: value=95 unit=kWh
